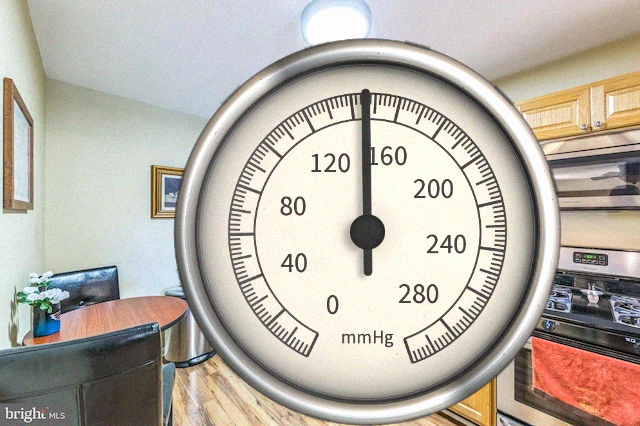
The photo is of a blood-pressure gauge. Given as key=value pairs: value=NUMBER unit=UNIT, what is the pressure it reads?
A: value=146 unit=mmHg
